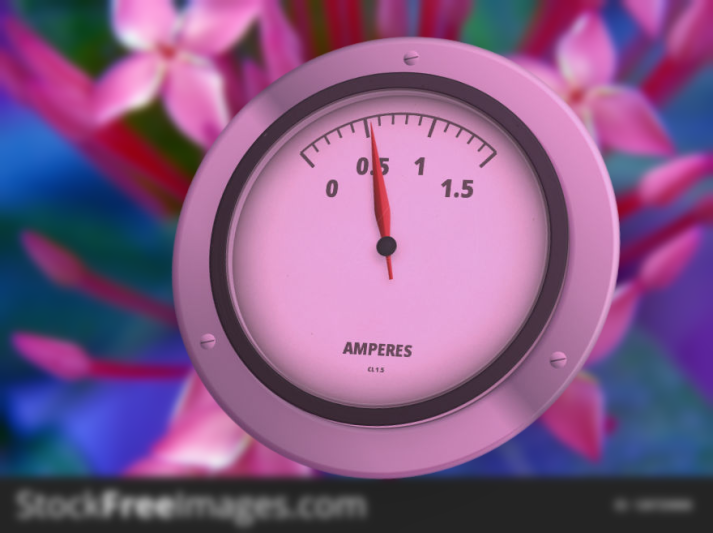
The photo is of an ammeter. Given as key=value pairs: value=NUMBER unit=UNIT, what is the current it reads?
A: value=0.55 unit=A
